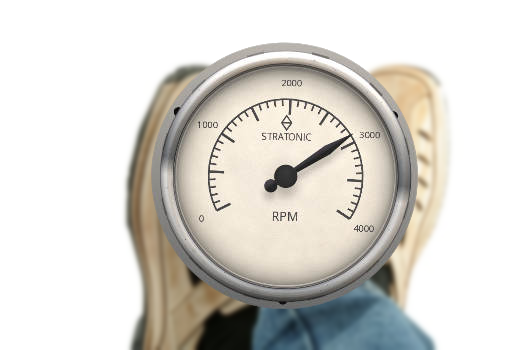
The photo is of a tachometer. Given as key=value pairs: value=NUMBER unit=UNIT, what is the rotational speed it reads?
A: value=2900 unit=rpm
